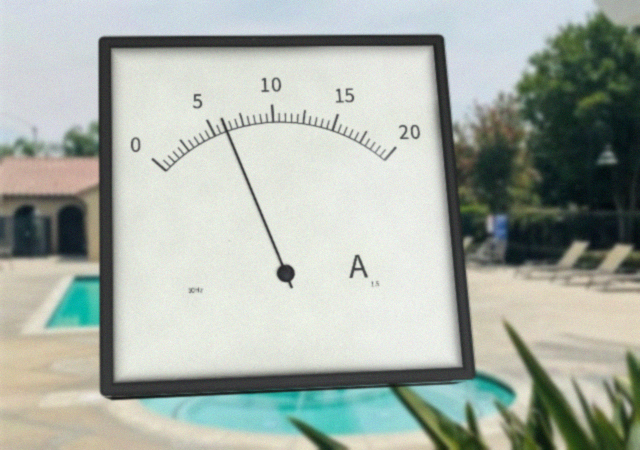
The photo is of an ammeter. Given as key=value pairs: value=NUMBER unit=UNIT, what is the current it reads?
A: value=6 unit=A
